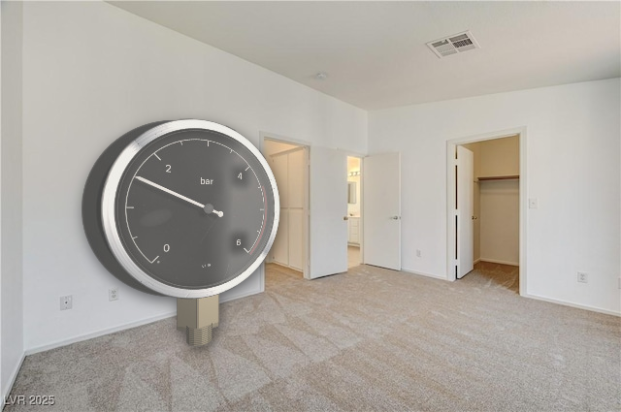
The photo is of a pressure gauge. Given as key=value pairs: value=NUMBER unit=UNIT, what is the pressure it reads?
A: value=1.5 unit=bar
